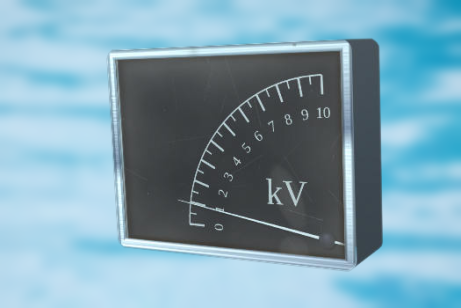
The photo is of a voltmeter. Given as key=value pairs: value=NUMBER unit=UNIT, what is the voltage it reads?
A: value=1 unit=kV
